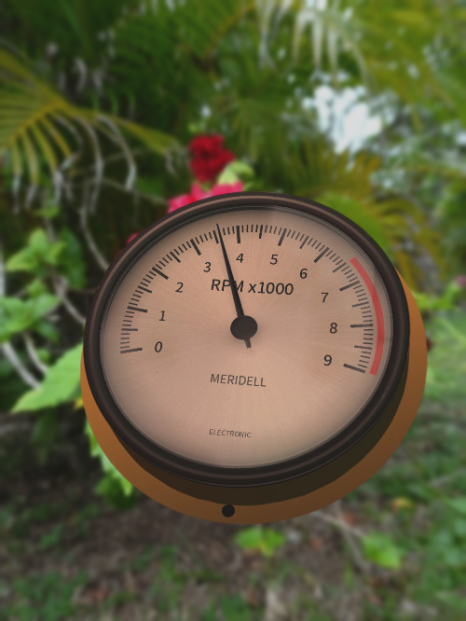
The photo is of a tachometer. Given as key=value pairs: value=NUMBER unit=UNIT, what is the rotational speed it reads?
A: value=3600 unit=rpm
